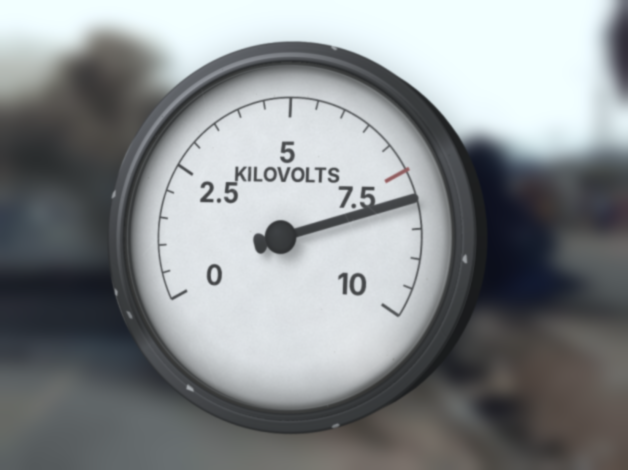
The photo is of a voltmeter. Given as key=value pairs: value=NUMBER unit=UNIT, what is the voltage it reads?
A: value=8 unit=kV
